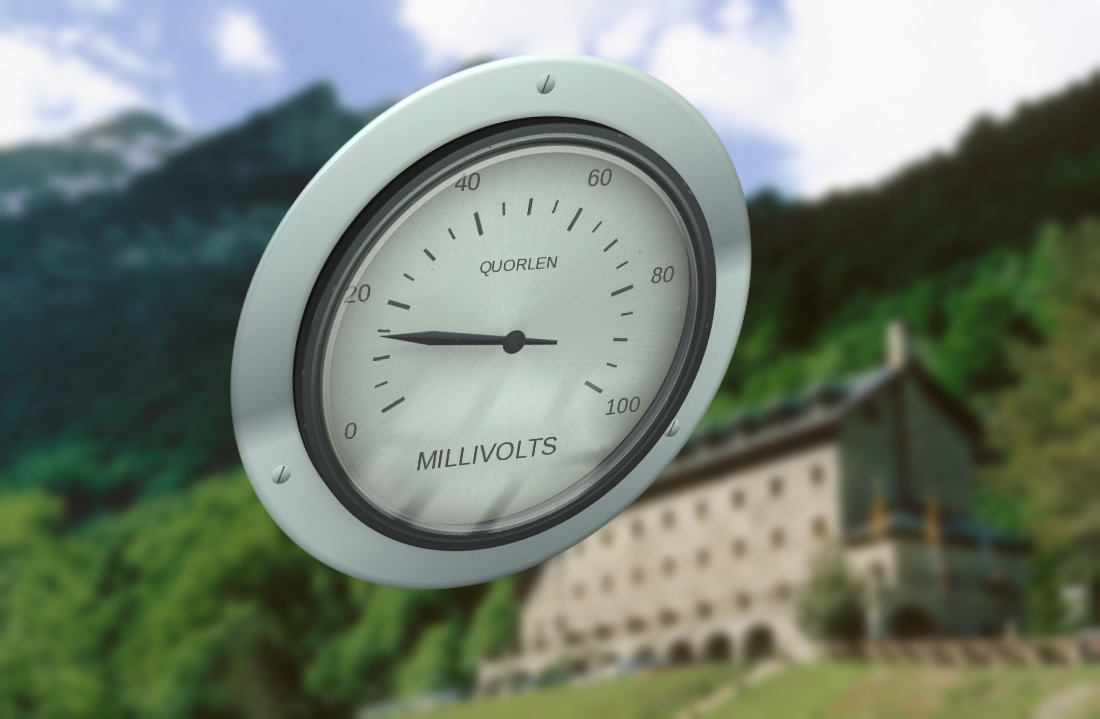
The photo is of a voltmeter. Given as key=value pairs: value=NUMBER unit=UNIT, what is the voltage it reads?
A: value=15 unit=mV
